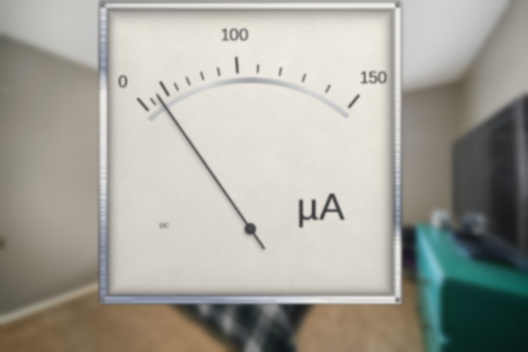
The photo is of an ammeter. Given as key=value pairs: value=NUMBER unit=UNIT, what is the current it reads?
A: value=40 unit=µA
